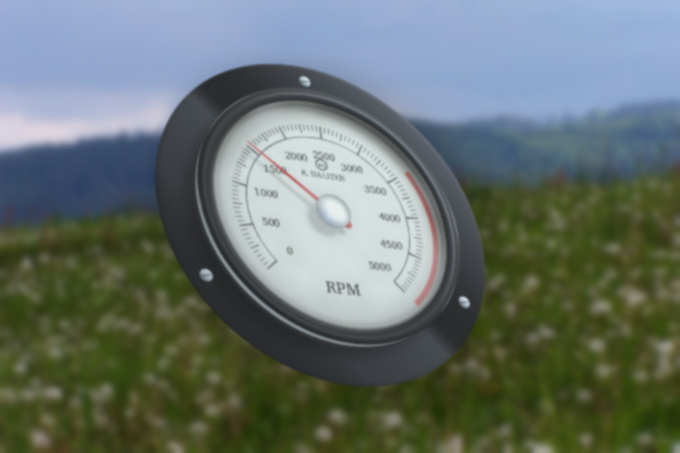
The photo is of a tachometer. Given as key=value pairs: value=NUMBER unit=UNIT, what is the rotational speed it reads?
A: value=1500 unit=rpm
